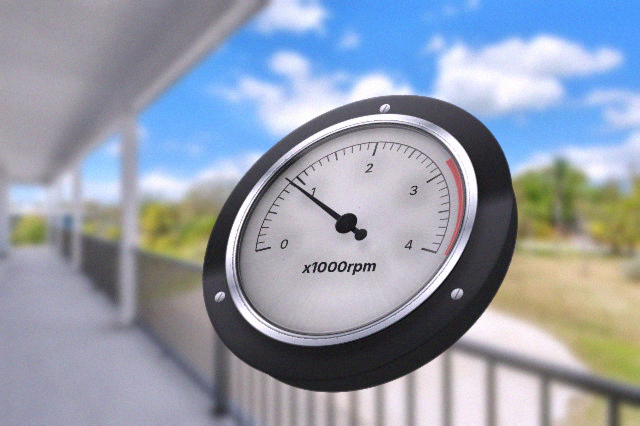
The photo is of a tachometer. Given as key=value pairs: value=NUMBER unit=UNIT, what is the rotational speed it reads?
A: value=900 unit=rpm
